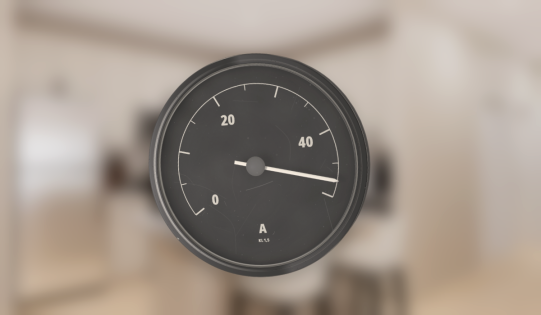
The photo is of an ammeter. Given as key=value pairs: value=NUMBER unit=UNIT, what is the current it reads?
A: value=47.5 unit=A
